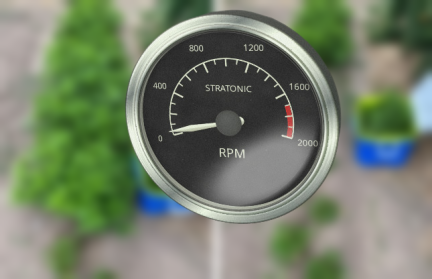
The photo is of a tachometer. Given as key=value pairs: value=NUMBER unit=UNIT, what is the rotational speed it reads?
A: value=50 unit=rpm
